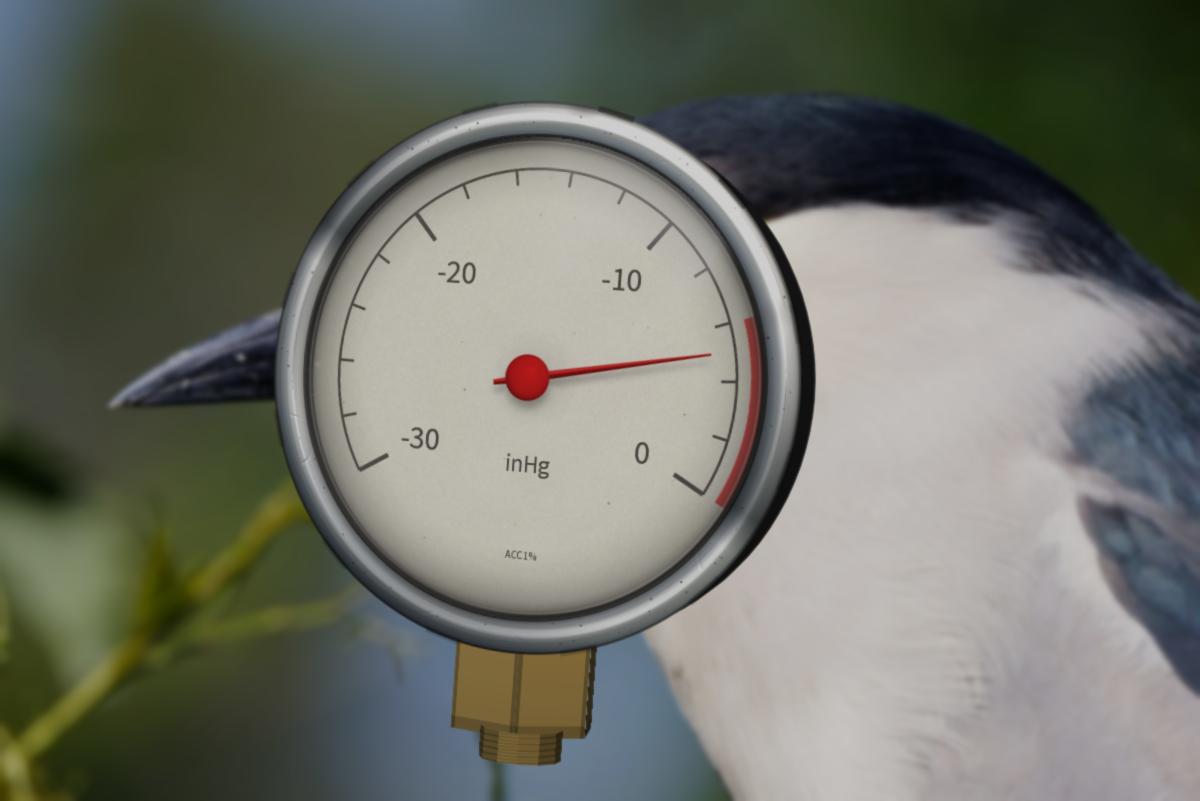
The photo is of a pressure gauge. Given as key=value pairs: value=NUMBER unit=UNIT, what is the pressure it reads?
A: value=-5 unit=inHg
